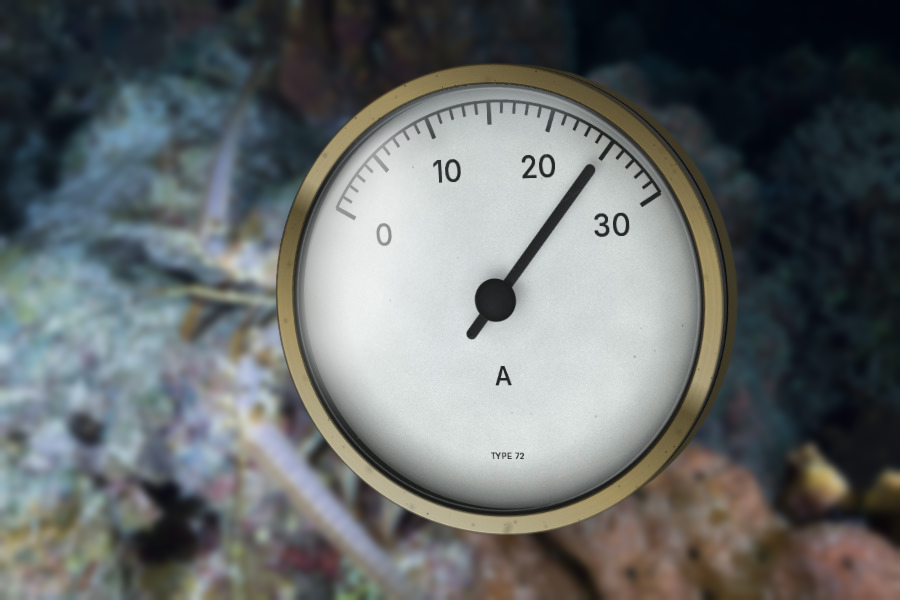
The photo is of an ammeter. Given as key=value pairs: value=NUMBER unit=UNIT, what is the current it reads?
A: value=25 unit=A
